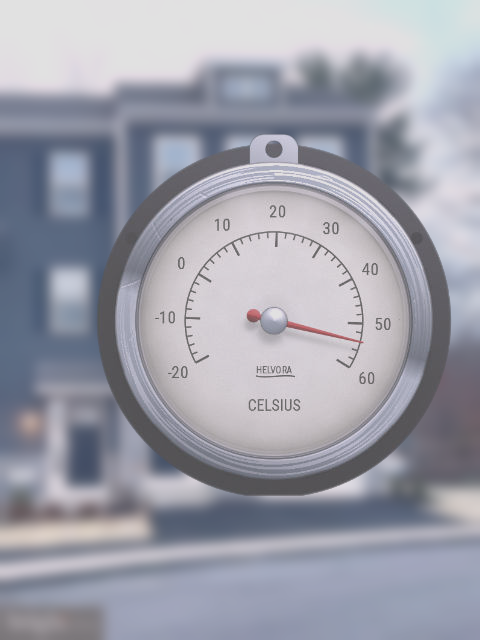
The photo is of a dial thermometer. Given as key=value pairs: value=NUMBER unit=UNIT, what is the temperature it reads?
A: value=54 unit=°C
